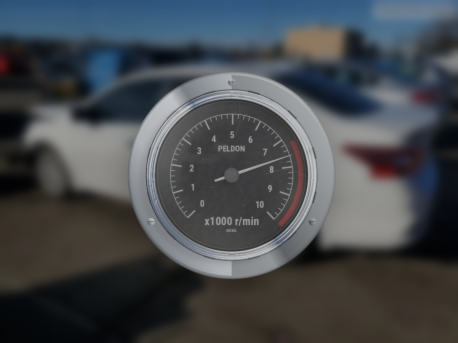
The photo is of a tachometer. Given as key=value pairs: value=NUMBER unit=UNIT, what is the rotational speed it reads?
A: value=7600 unit=rpm
